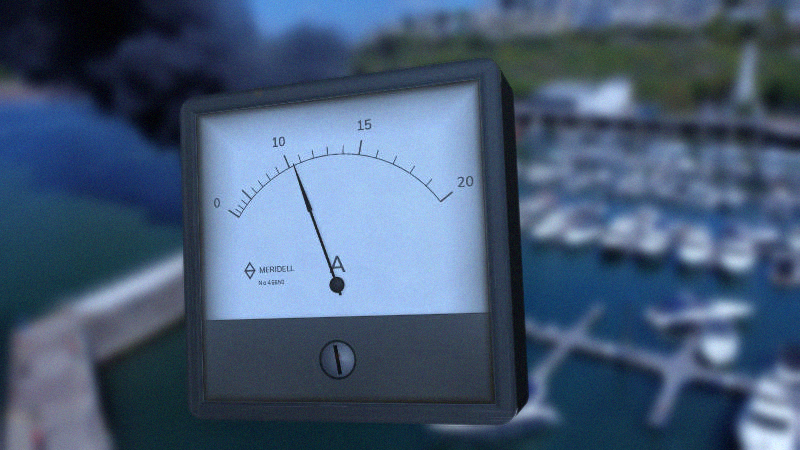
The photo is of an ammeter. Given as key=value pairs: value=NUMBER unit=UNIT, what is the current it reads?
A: value=10.5 unit=A
